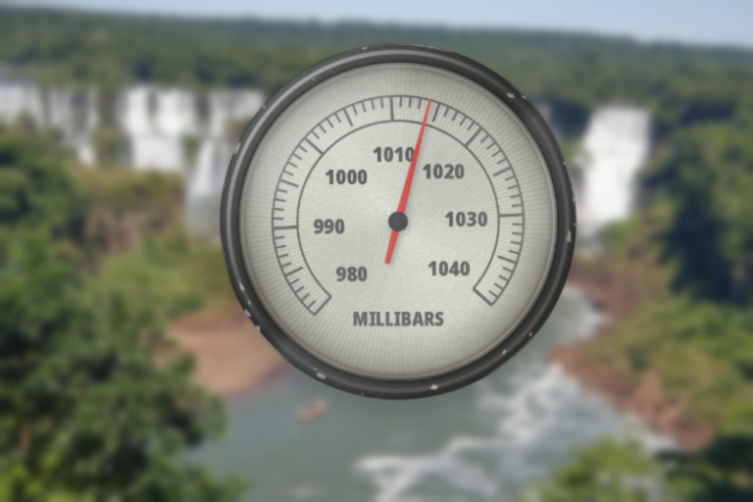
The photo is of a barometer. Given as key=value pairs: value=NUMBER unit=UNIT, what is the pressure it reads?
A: value=1014 unit=mbar
